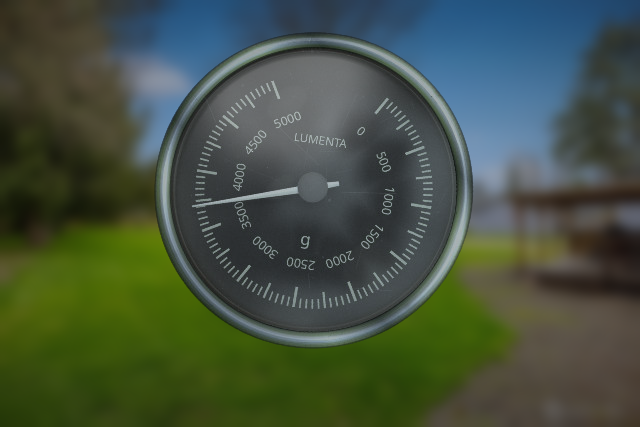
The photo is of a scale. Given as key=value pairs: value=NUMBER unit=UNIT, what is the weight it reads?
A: value=3700 unit=g
